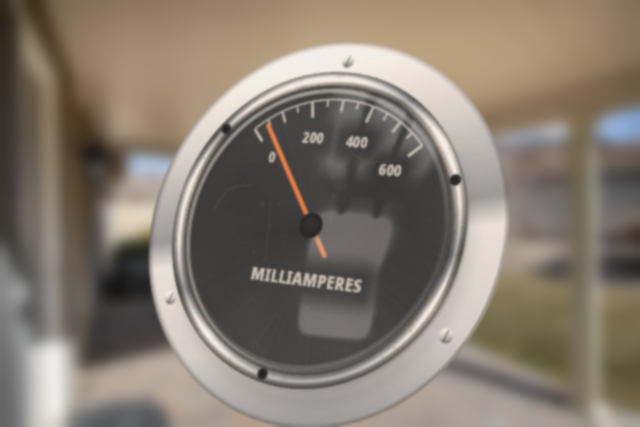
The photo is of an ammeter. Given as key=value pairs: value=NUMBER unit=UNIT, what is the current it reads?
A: value=50 unit=mA
